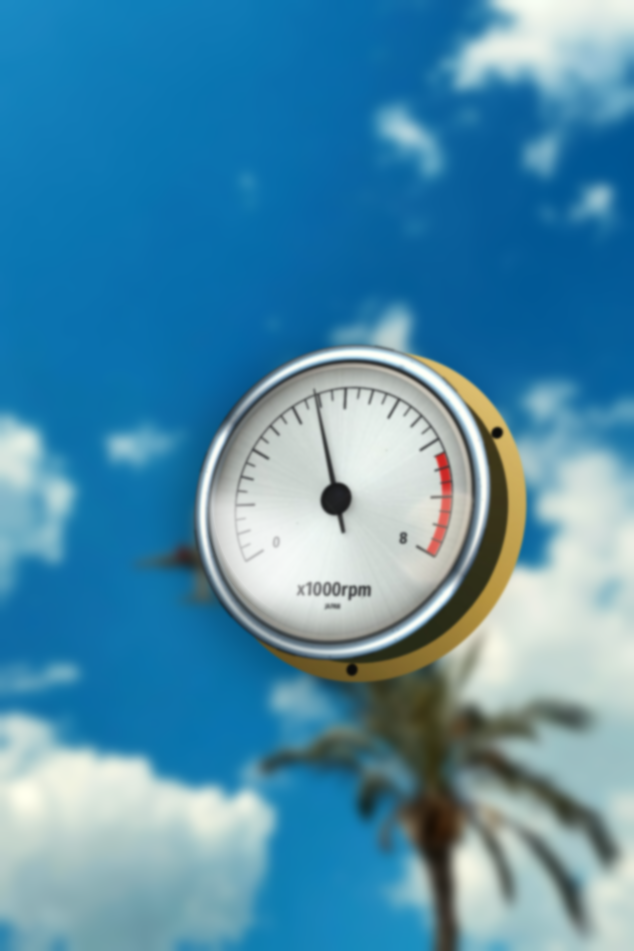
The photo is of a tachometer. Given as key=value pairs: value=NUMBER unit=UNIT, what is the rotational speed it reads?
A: value=3500 unit=rpm
